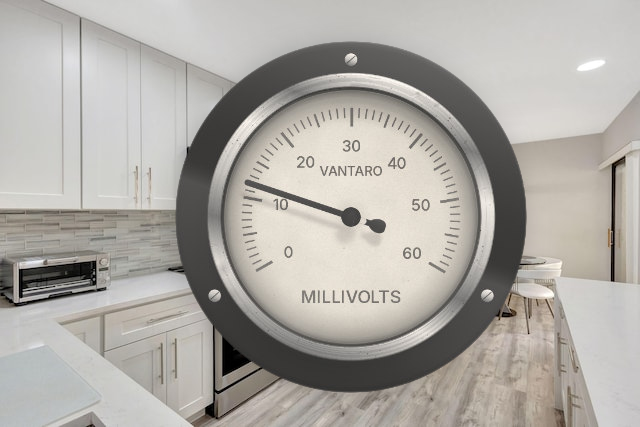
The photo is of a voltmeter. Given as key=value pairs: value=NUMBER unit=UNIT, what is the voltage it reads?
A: value=12 unit=mV
